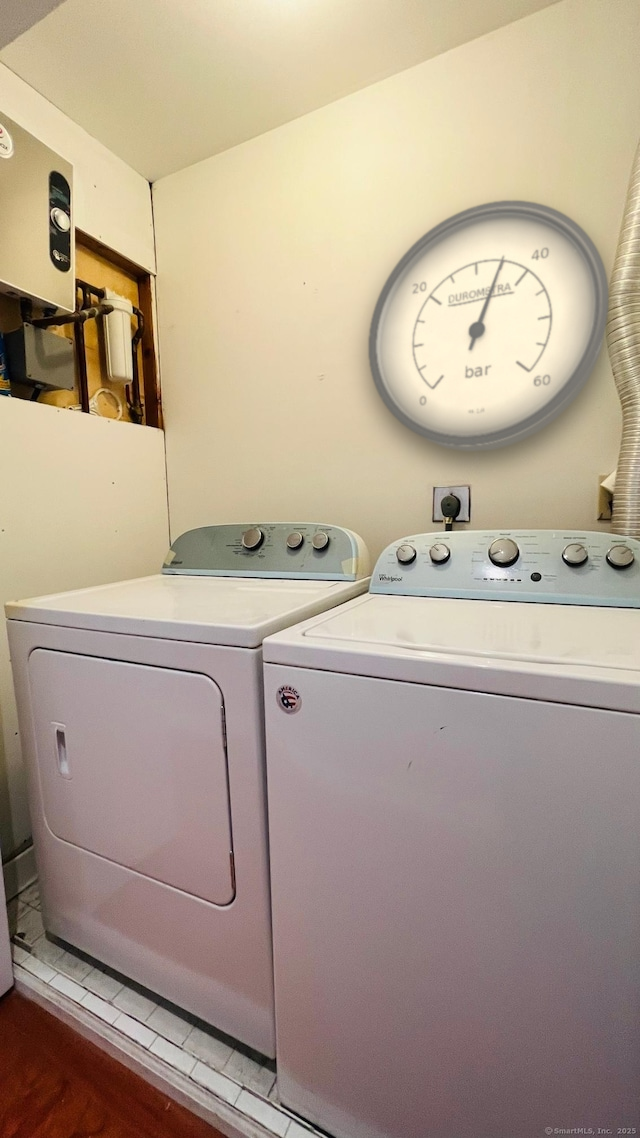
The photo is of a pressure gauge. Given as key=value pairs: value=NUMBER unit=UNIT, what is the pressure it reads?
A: value=35 unit=bar
